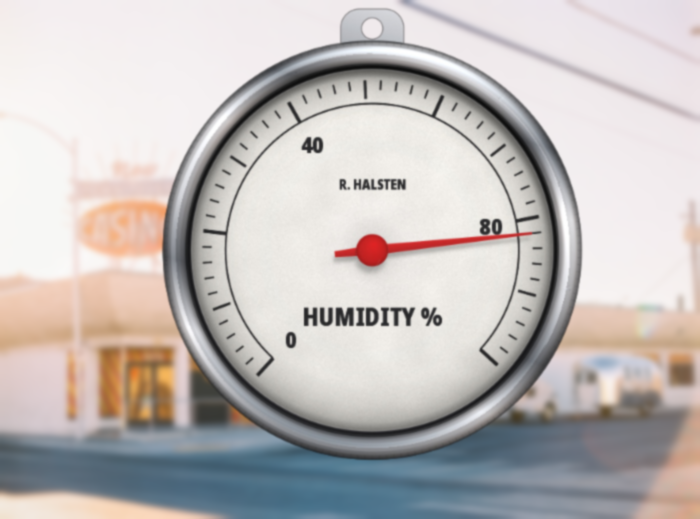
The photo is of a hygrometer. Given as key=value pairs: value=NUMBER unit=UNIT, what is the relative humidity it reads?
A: value=82 unit=%
